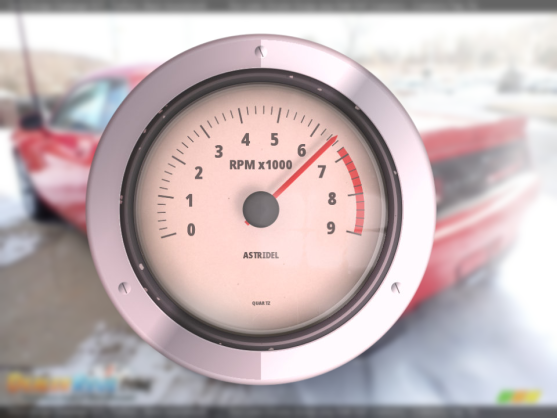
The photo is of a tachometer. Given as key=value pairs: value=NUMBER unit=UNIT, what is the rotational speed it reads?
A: value=6500 unit=rpm
